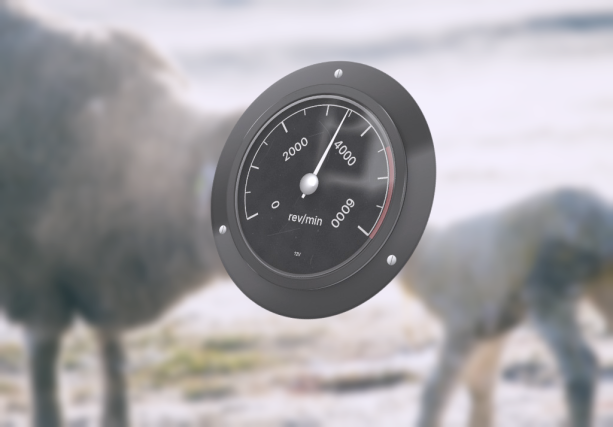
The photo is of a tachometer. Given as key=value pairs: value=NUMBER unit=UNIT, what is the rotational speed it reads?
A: value=3500 unit=rpm
